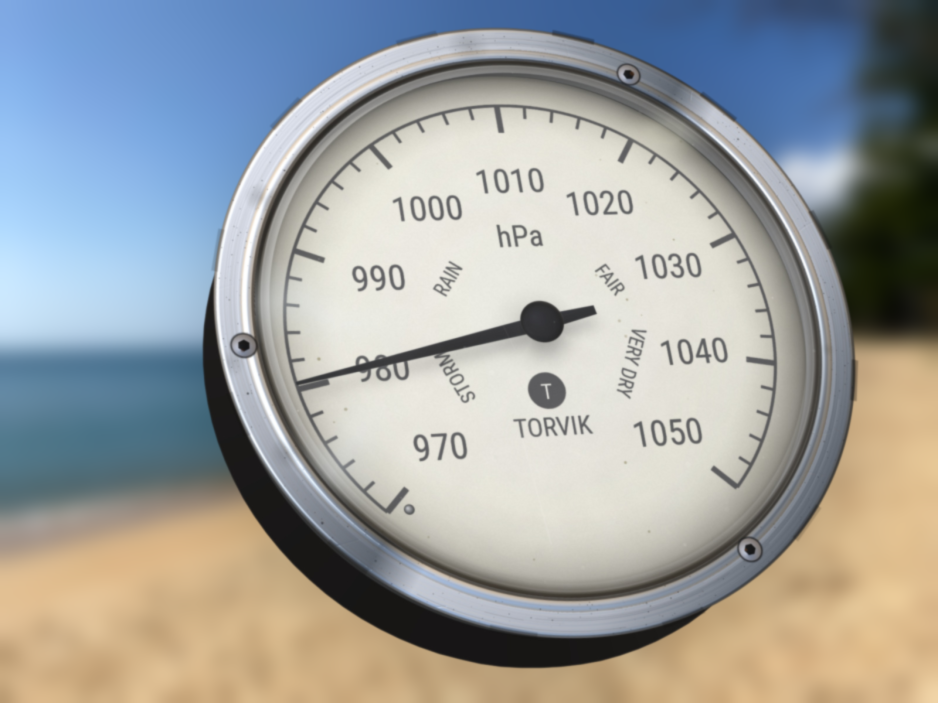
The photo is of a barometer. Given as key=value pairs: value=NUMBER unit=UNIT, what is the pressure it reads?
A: value=980 unit=hPa
